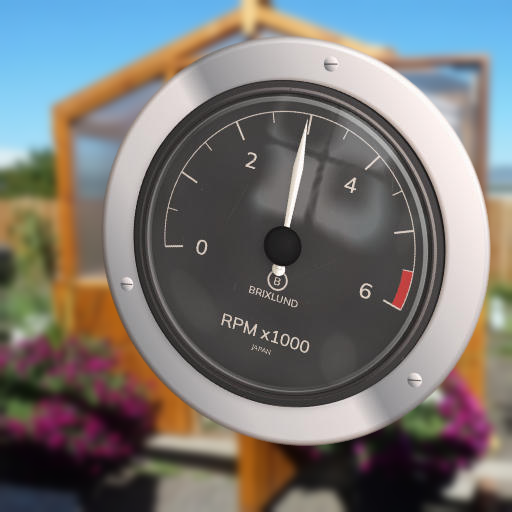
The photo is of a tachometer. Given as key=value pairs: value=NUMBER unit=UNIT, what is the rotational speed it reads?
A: value=3000 unit=rpm
